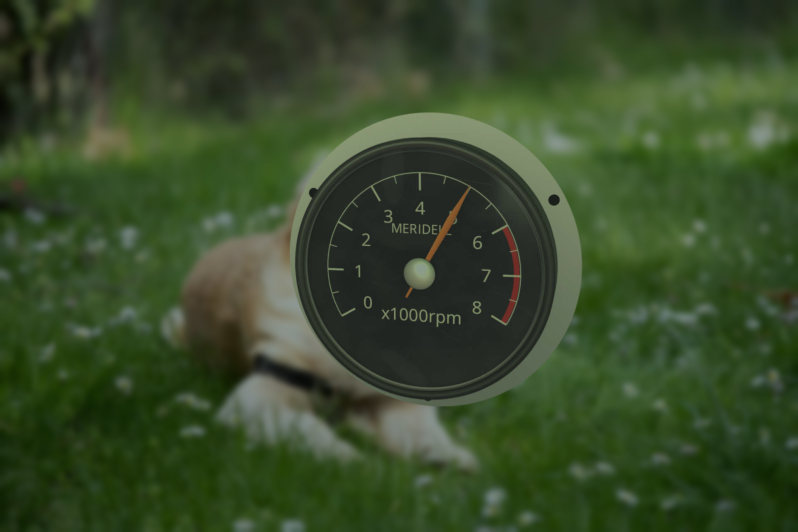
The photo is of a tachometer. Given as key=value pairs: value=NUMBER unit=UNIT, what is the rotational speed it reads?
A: value=5000 unit=rpm
